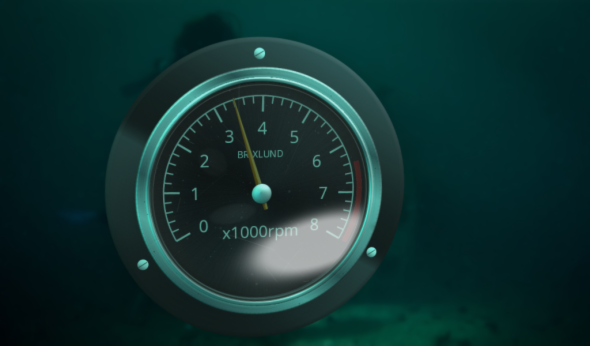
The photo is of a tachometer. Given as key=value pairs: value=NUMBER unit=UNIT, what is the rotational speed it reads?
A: value=3400 unit=rpm
